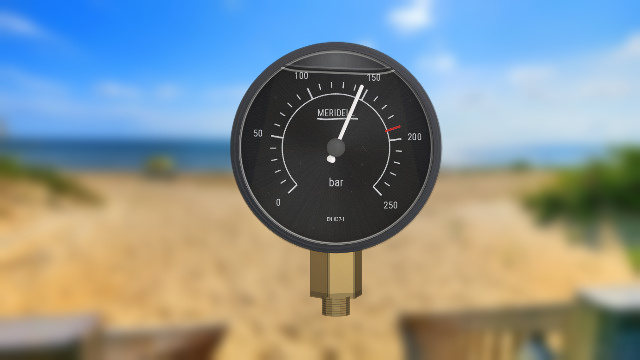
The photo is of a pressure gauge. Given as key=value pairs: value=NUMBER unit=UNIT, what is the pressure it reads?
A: value=145 unit=bar
